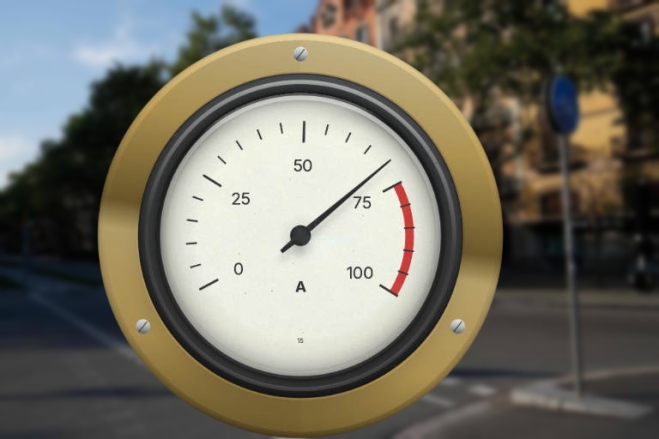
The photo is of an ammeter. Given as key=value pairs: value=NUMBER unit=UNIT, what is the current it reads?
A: value=70 unit=A
